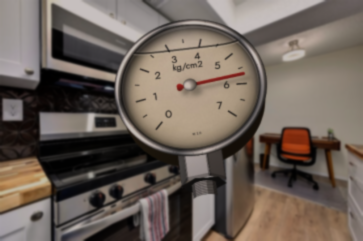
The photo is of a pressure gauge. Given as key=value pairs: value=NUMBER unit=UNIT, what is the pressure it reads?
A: value=5.75 unit=kg/cm²
